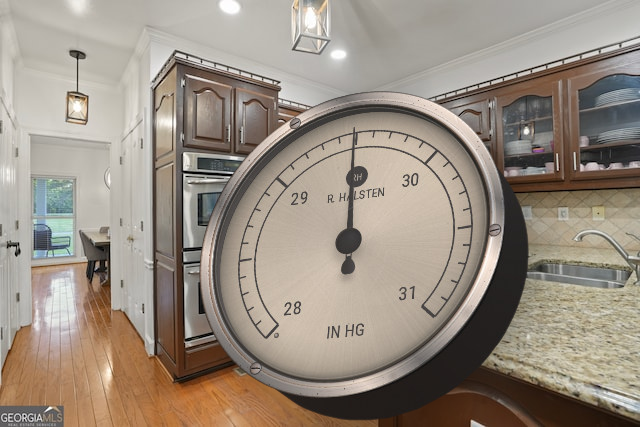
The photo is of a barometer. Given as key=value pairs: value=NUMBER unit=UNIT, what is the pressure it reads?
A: value=29.5 unit=inHg
